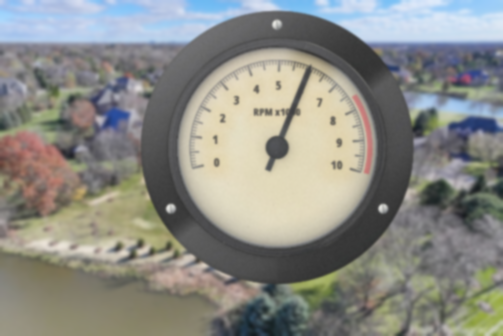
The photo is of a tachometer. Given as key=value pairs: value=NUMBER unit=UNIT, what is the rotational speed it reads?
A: value=6000 unit=rpm
